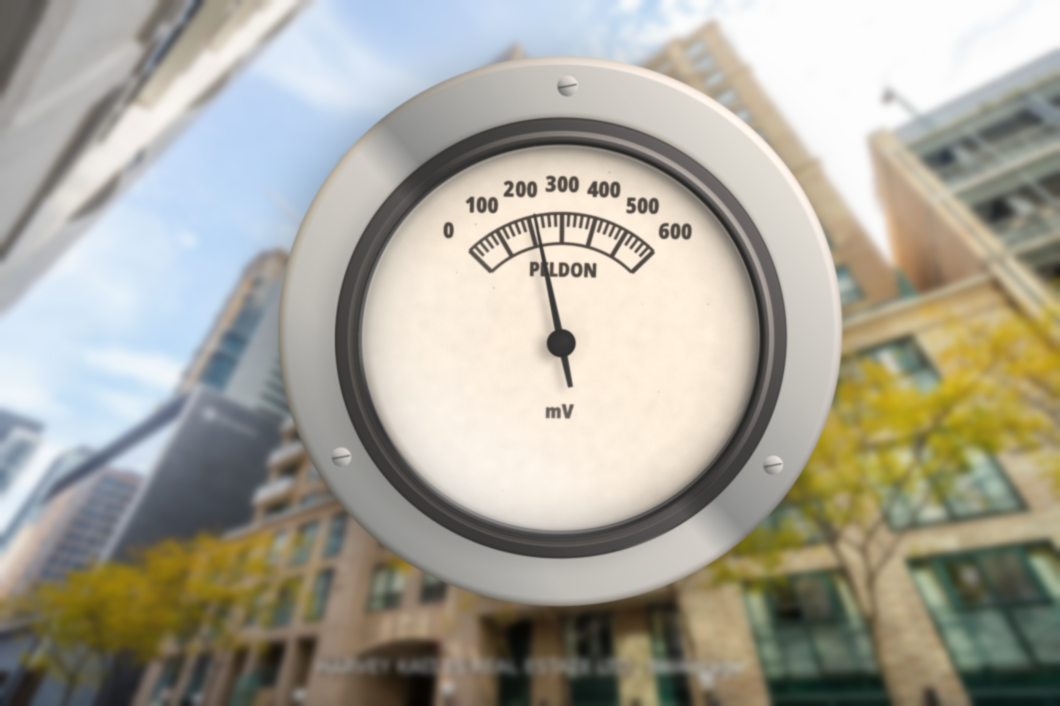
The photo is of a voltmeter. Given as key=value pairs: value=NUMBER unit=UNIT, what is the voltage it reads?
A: value=220 unit=mV
